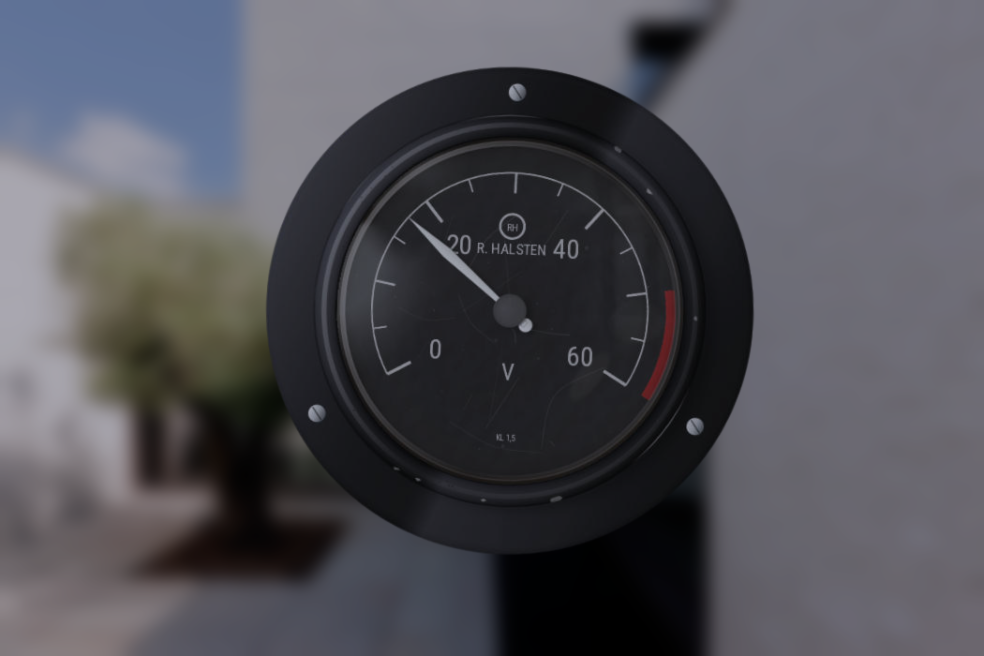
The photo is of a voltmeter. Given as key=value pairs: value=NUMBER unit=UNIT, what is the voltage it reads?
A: value=17.5 unit=V
